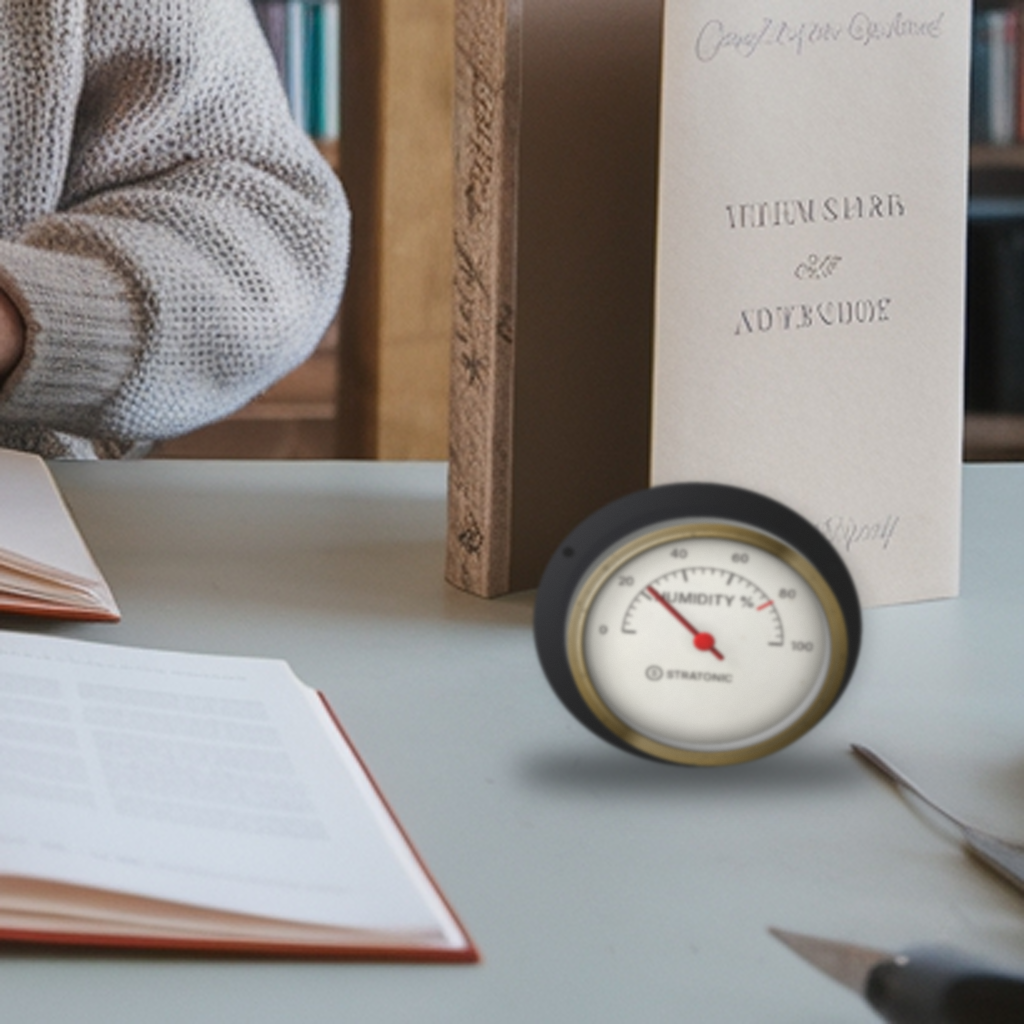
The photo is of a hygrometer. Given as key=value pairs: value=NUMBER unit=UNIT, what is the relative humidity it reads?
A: value=24 unit=%
